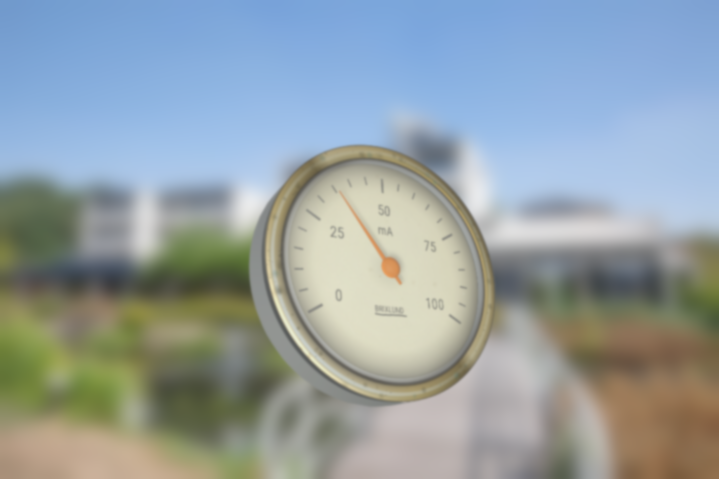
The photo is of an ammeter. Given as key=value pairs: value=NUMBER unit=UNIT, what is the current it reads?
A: value=35 unit=mA
